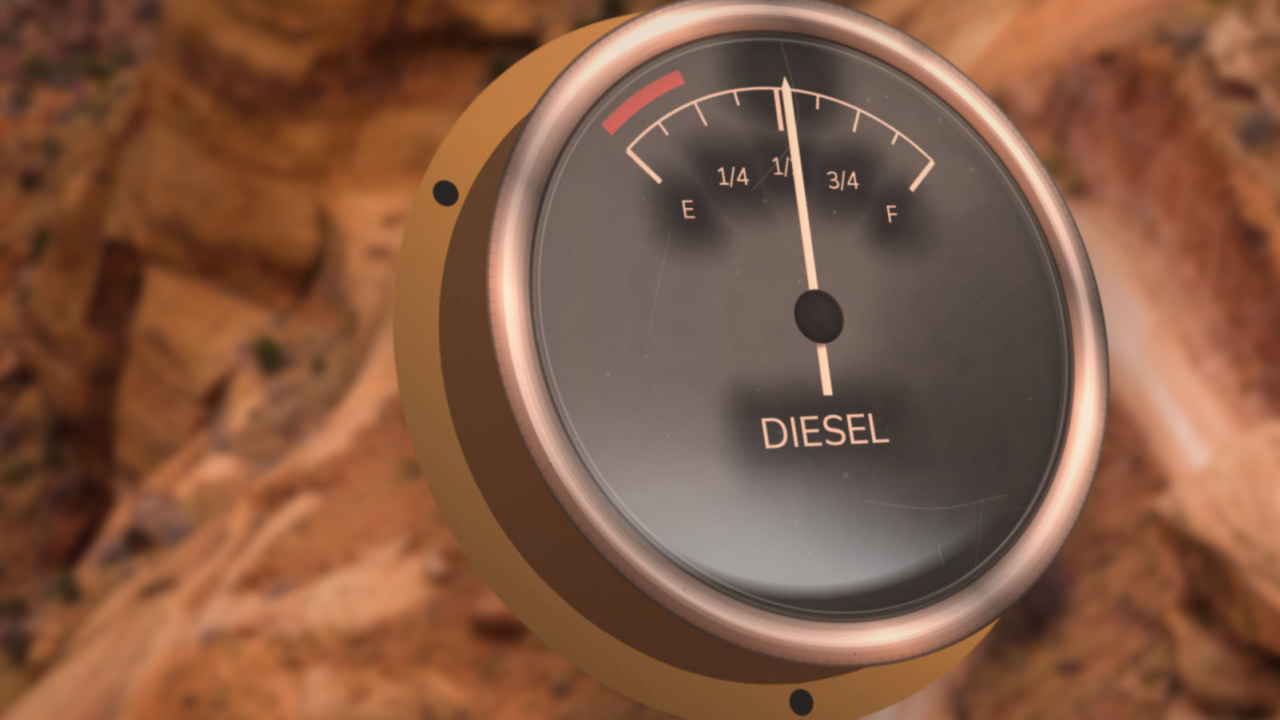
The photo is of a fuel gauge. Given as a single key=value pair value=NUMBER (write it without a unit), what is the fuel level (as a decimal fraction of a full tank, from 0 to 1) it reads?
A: value=0.5
